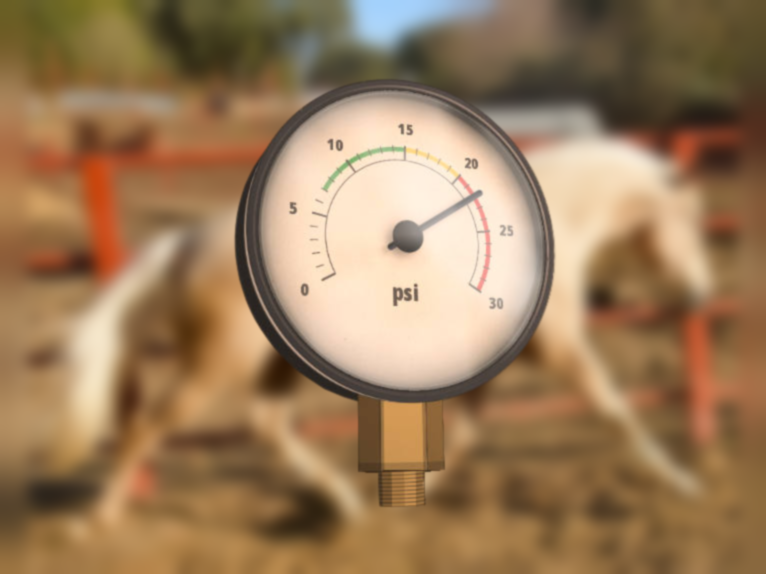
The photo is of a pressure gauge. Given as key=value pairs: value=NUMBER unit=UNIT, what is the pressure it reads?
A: value=22 unit=psi
